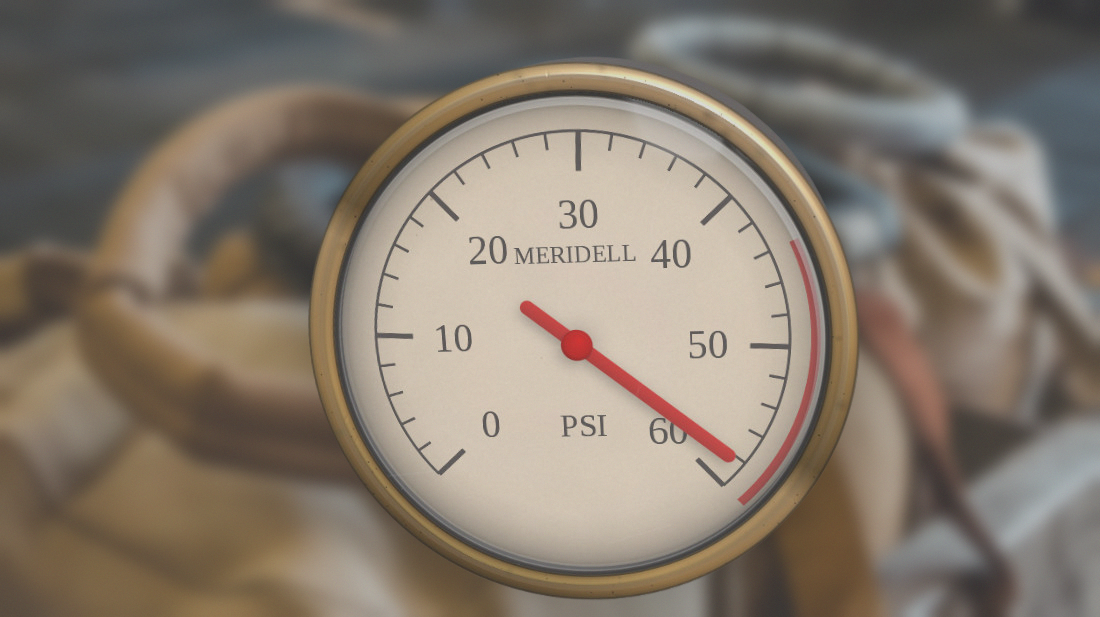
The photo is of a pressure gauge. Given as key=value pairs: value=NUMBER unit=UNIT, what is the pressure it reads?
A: value=58 unit=psi
